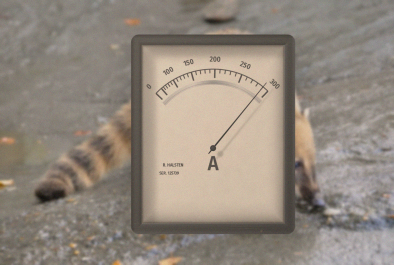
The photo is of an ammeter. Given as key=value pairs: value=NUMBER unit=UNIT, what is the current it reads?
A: value=290 unit=A
